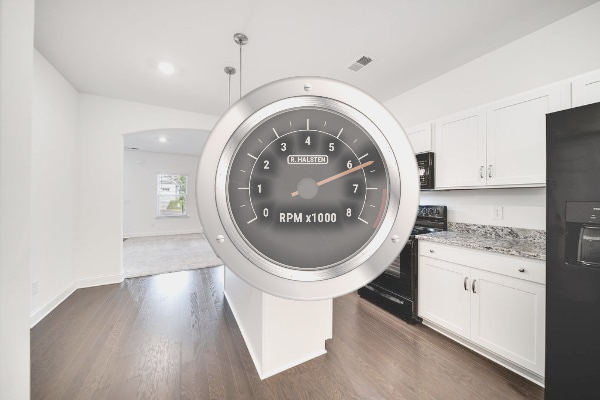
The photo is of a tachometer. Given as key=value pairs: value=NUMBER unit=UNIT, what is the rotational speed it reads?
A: value=6250 unit=rpm
